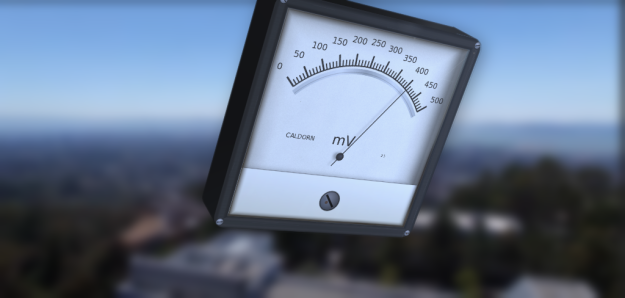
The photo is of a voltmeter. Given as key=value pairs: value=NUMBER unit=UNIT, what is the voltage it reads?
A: value=400 unit=mV
